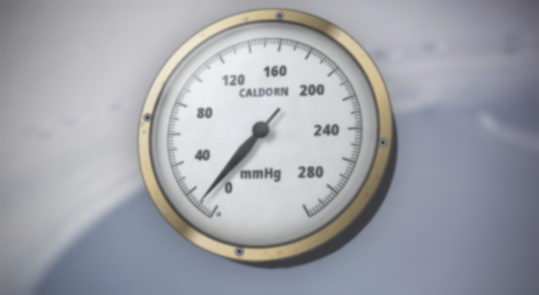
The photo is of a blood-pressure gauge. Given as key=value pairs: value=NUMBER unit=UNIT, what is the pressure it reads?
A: value=10 unit=mmHg
